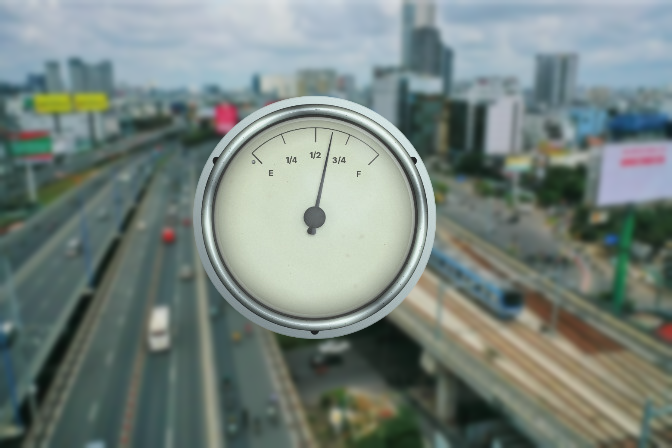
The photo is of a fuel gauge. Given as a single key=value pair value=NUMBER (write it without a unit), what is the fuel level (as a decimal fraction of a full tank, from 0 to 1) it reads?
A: value=0.625
